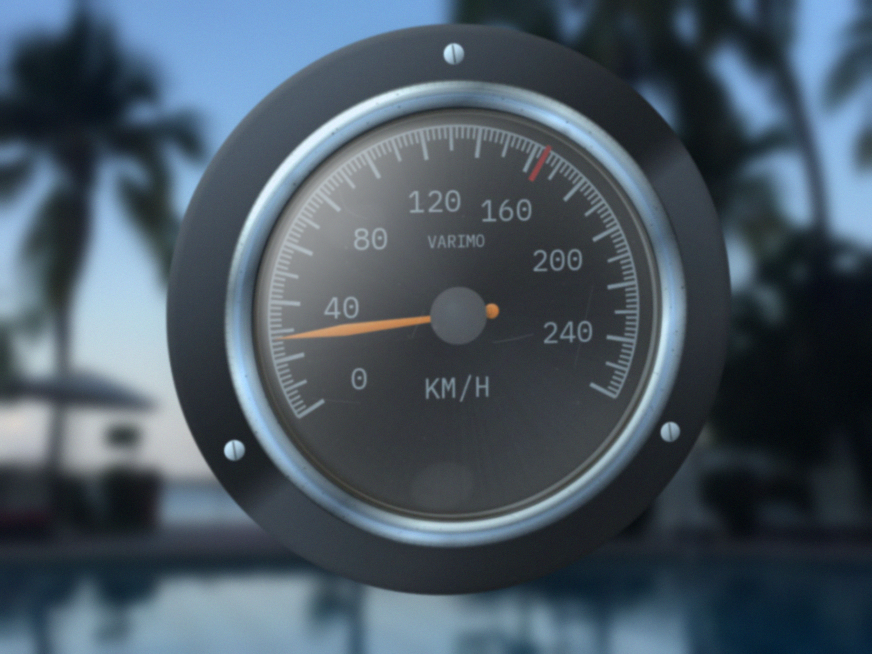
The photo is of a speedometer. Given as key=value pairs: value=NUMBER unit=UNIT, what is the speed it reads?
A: value=28 unit=km/h
